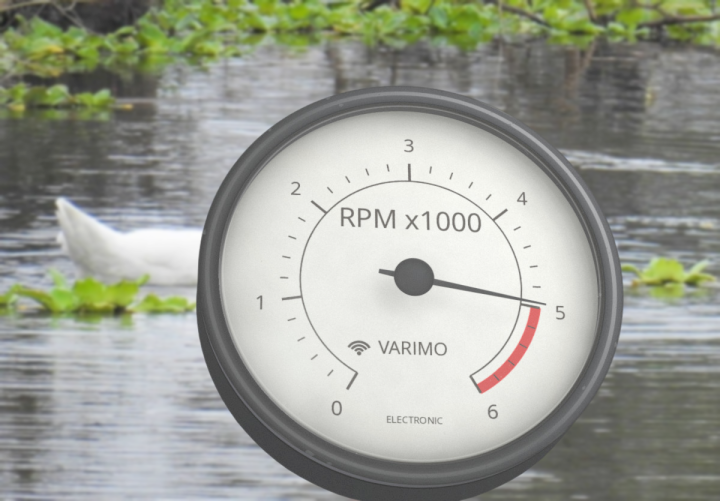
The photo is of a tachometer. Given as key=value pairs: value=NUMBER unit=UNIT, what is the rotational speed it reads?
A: value=5000 unit=rpm
